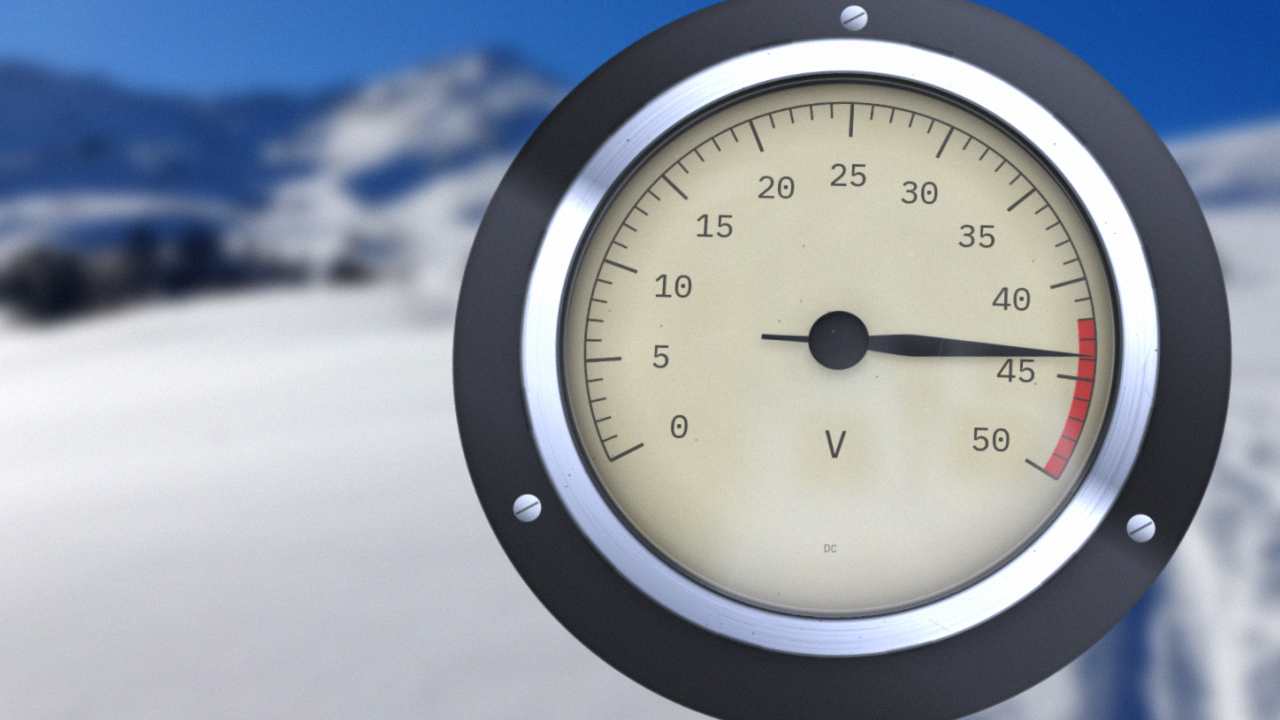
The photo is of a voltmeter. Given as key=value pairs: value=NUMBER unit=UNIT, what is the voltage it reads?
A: value=44 unit=V
